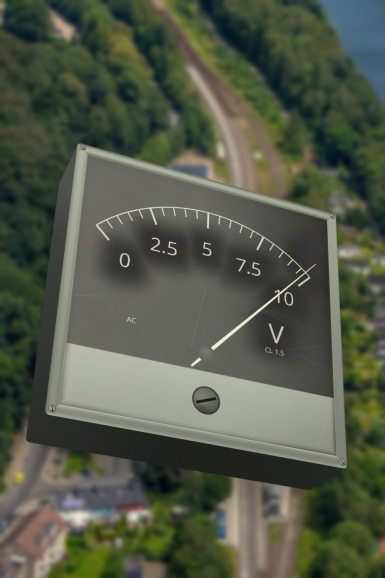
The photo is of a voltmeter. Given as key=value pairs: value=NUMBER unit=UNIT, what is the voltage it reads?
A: value=9.75 unit=V
